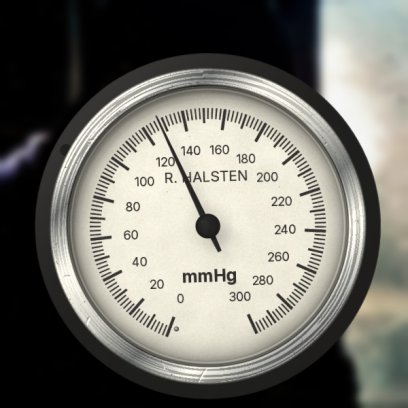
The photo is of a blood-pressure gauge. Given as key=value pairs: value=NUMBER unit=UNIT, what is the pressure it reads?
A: value=128 unit=mmHg
